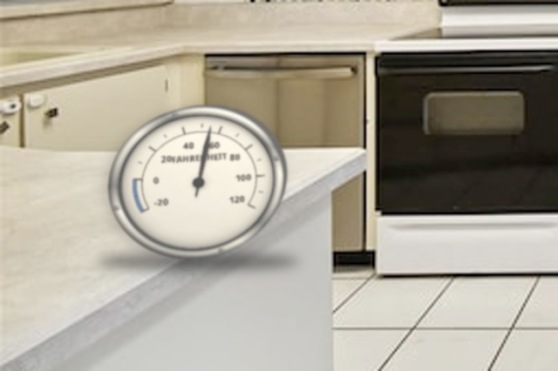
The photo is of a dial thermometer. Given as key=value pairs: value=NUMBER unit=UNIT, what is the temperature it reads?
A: value=55 unit=°F
